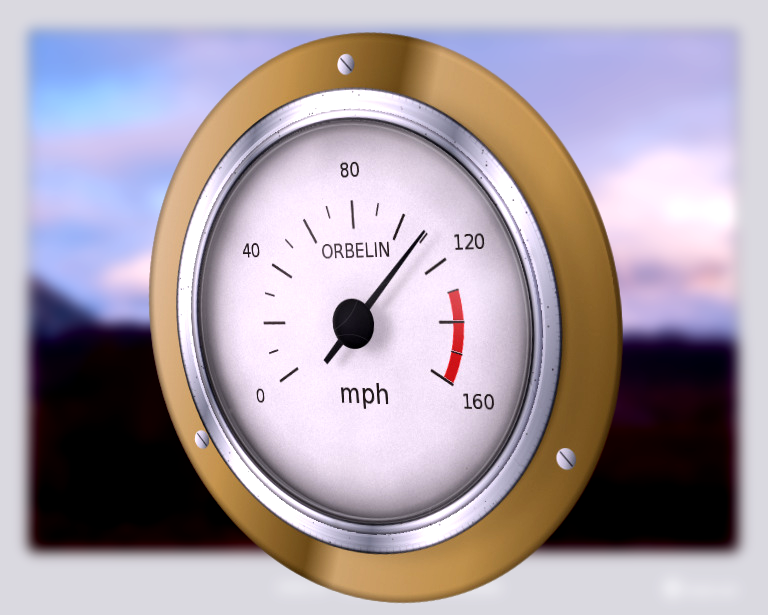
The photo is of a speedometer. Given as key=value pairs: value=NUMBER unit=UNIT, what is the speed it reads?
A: value=110 unit=mph
